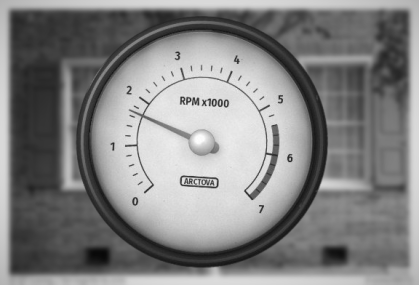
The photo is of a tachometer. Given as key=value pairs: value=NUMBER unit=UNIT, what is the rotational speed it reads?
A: value=1700 unit=rpm
